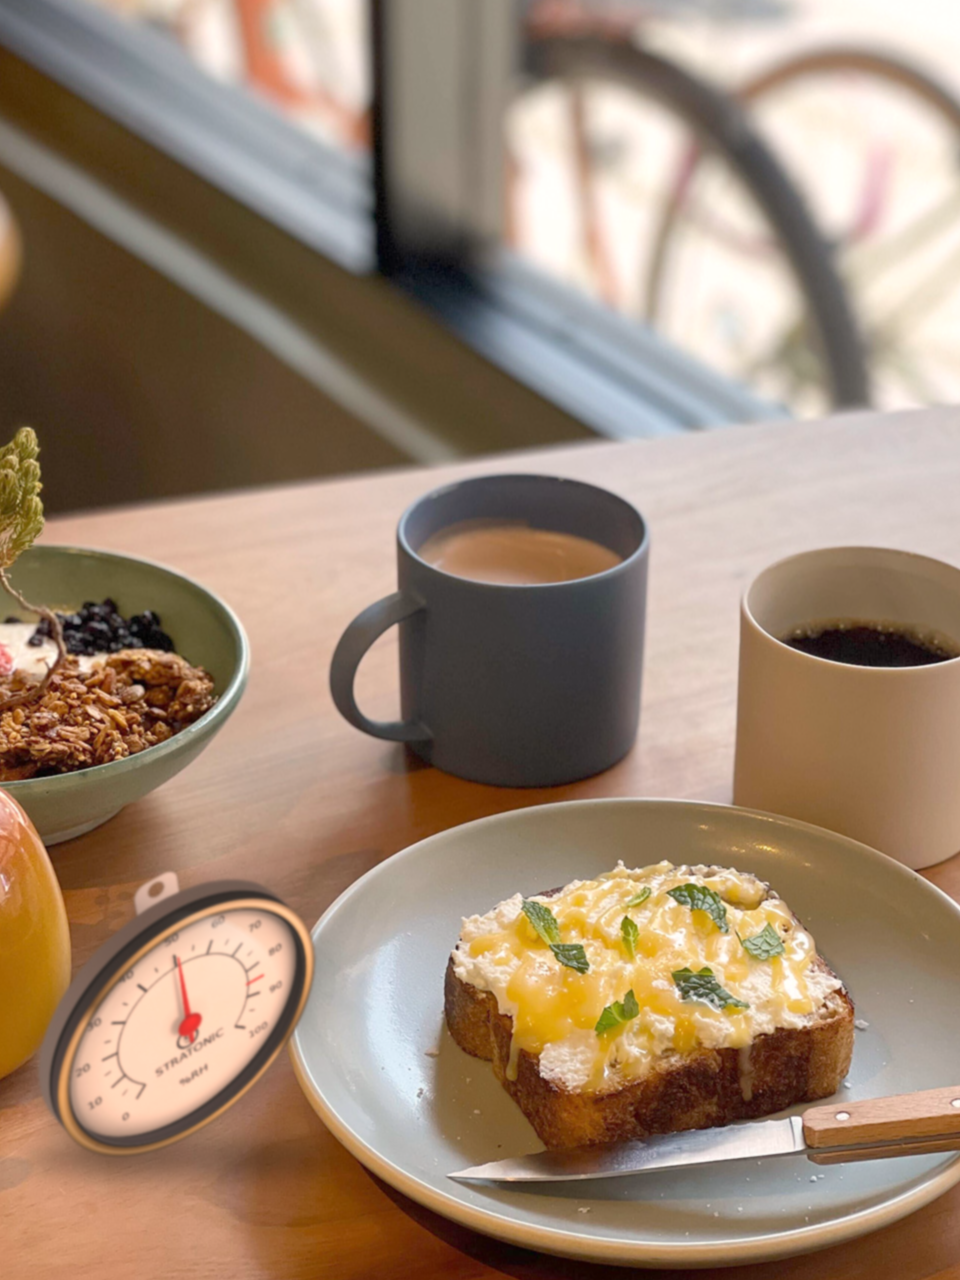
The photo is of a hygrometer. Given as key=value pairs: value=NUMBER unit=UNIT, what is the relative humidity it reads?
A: value=50 unit=%
